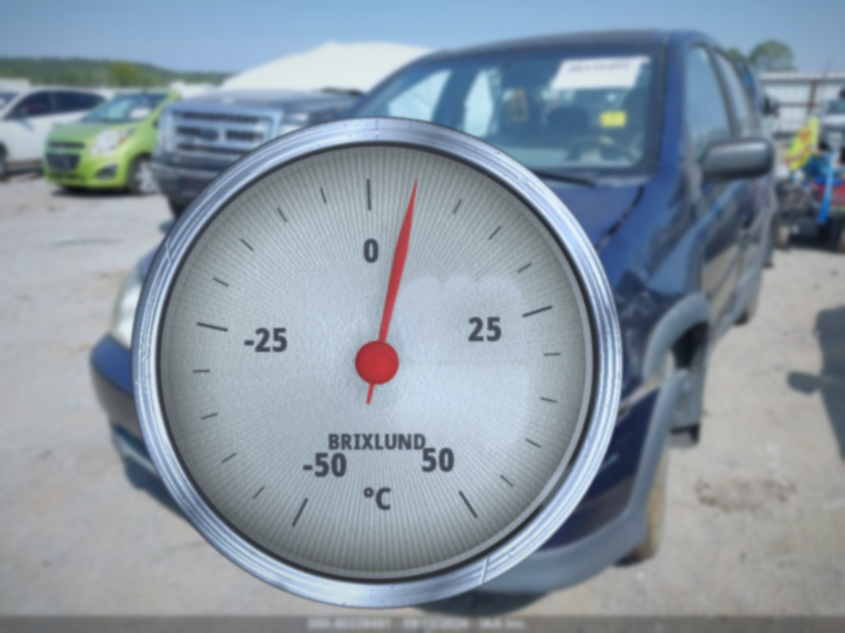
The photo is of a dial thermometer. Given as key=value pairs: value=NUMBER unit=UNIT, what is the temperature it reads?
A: value=5 unit=°C
